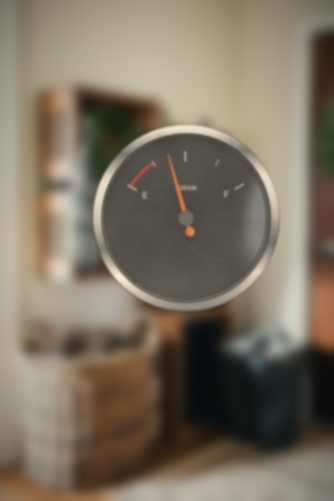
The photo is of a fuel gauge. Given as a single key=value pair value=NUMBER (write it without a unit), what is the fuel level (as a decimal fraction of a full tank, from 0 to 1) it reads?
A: value=0.375
